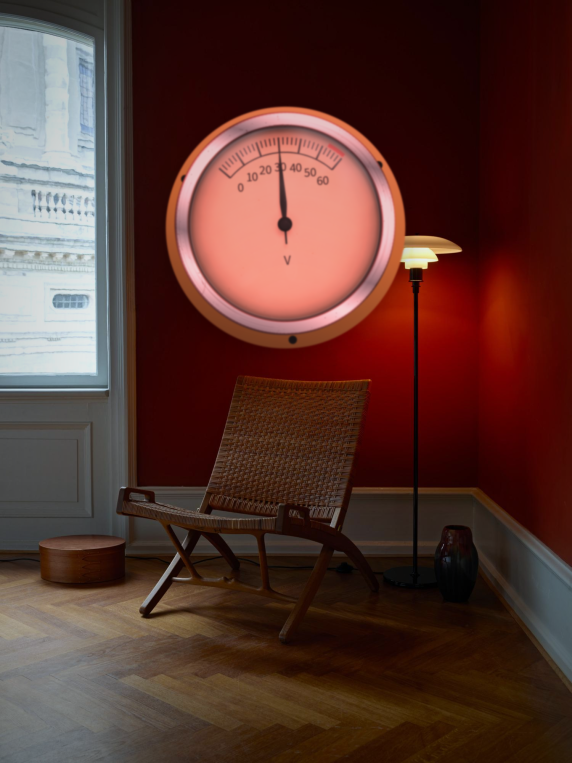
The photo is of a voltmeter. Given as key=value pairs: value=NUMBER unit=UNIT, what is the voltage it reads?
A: value=30 unit=V
